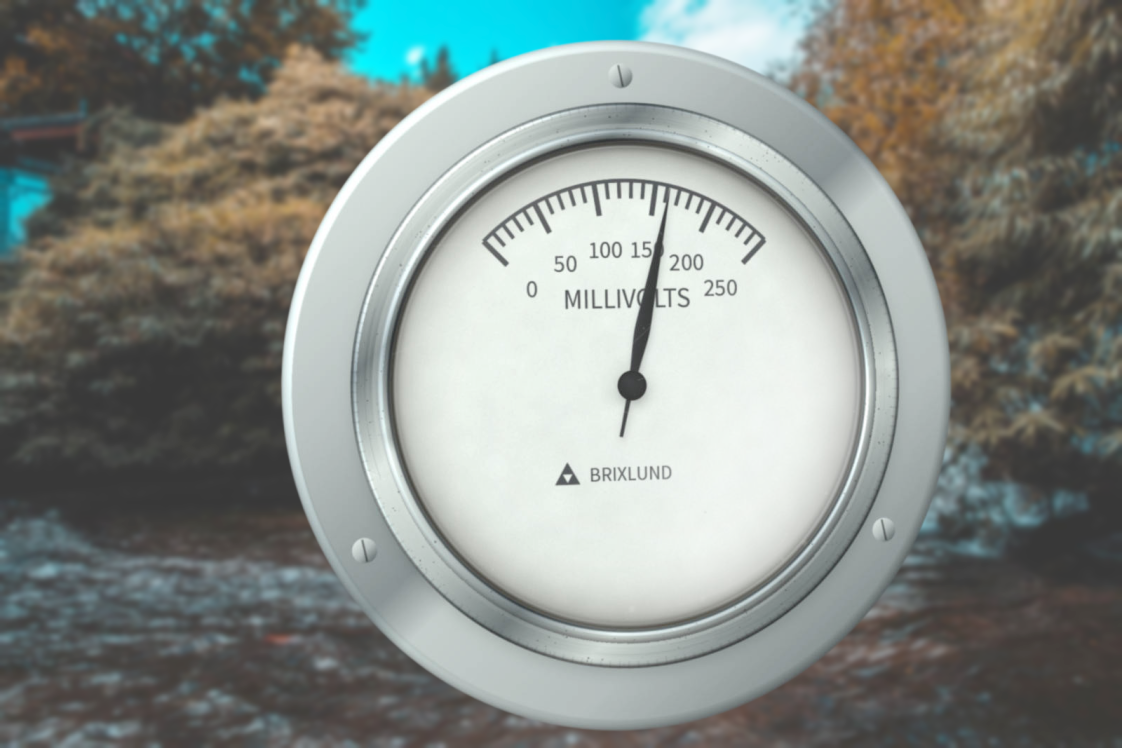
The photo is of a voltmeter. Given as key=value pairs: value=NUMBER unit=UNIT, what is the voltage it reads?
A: value=160 unit=mV
